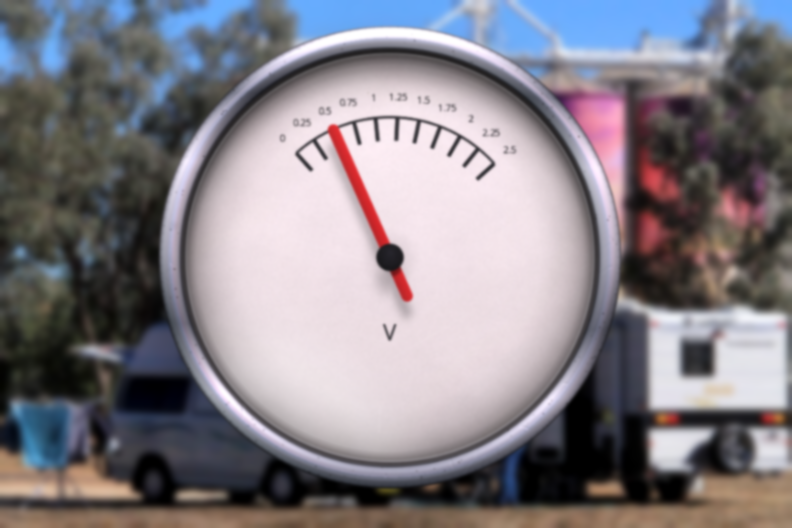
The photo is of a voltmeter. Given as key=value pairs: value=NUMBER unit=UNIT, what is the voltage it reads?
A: value=0.5 unit=V
